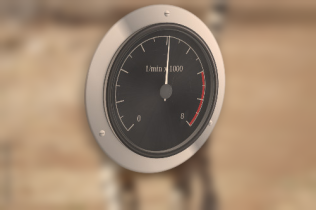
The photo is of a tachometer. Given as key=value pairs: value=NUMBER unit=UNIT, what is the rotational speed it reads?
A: value=4000 unit=rpm
